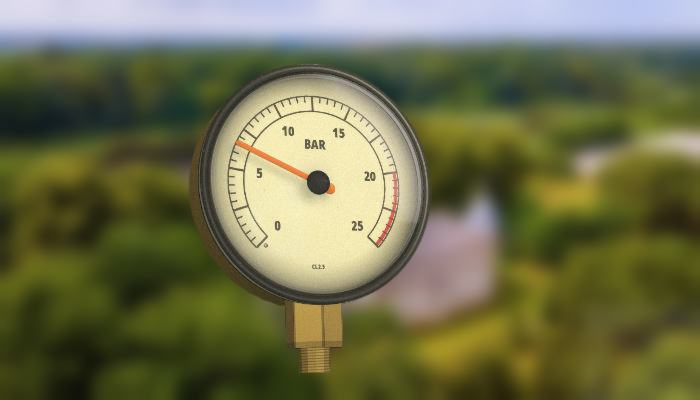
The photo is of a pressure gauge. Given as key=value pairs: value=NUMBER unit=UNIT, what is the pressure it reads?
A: value=6.5 unit=bar
